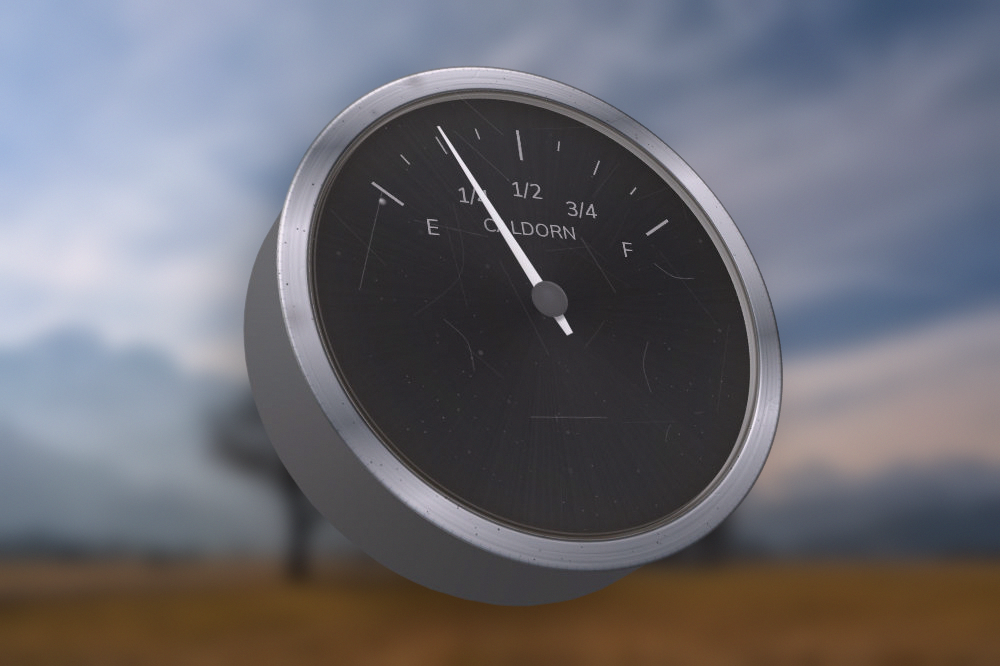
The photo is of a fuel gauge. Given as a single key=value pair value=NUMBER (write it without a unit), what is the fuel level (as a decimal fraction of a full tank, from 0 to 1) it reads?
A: value=0.25
